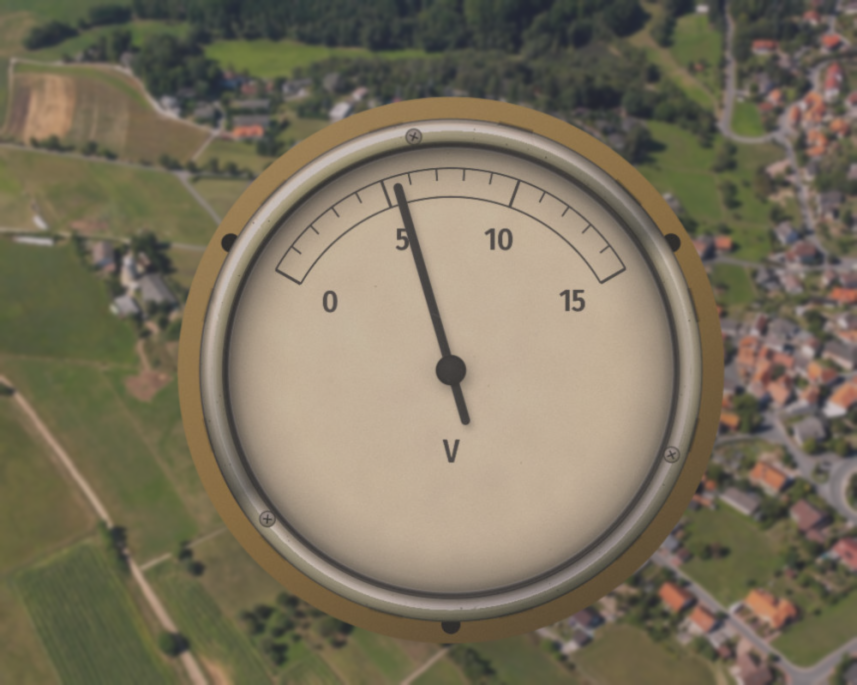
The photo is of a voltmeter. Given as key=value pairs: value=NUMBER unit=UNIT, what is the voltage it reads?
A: value=5.5 unit=V
